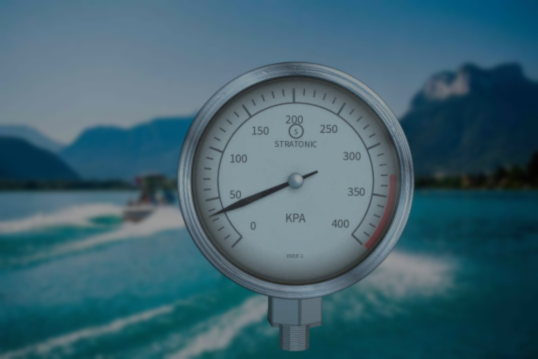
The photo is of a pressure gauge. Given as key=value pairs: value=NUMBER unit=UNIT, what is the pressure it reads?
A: value=35 unit=kPa
